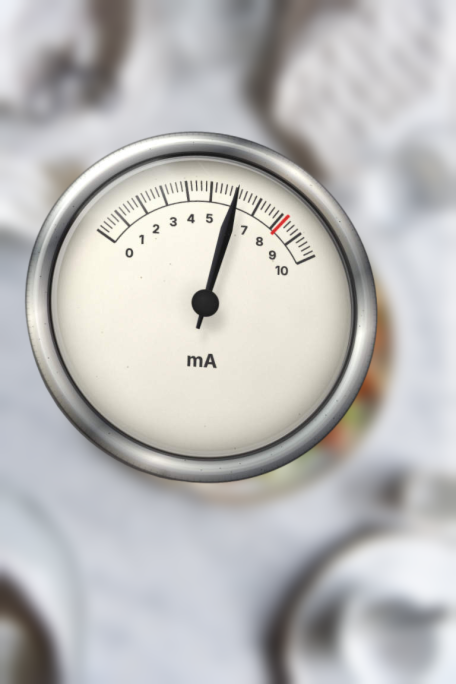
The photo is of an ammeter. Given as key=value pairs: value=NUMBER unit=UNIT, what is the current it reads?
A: value=6 unit=mA
